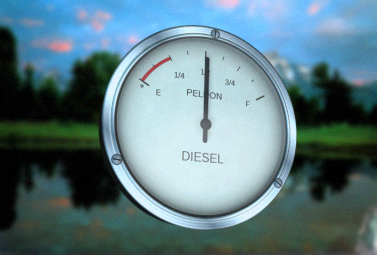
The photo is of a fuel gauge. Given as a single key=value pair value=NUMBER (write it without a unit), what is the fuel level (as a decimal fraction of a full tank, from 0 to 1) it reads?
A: value=0.5
